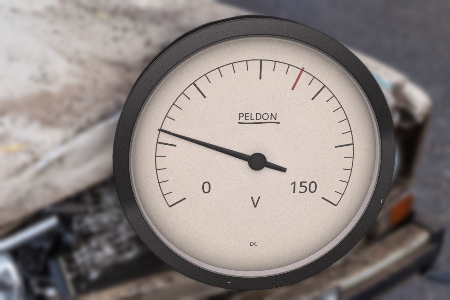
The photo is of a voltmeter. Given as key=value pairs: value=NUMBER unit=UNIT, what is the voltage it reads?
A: value=30 unit=V
